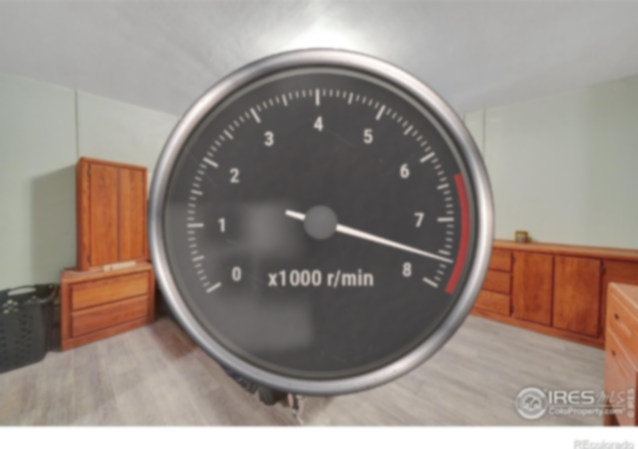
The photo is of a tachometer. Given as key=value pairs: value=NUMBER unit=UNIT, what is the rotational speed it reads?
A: value=7600 unit=rpm
